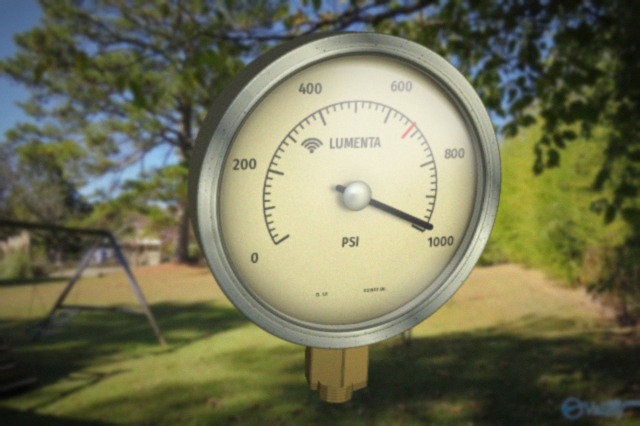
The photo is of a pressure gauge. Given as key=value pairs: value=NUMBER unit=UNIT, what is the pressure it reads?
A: value=980 unit=psi
